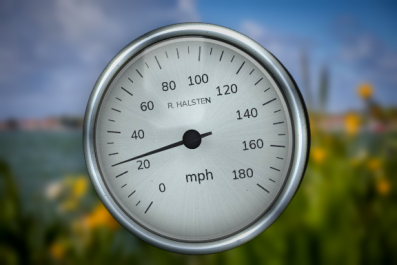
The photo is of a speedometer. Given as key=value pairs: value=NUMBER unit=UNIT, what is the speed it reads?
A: value=25 unit=mph
